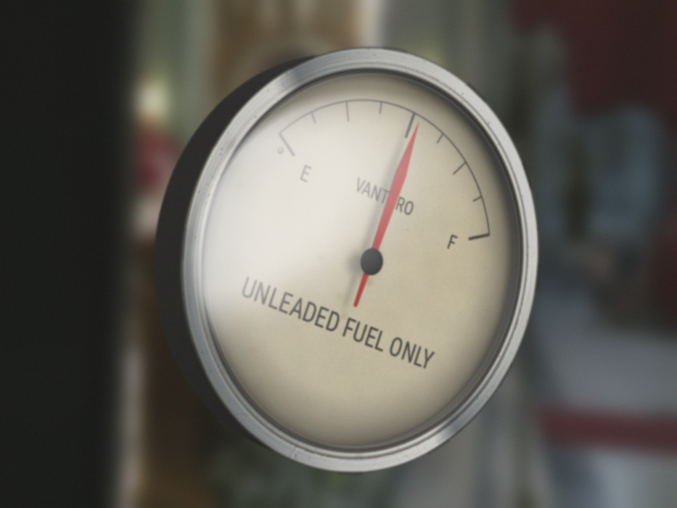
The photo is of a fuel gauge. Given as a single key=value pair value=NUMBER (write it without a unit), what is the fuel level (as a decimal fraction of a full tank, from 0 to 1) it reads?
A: value=0.5
